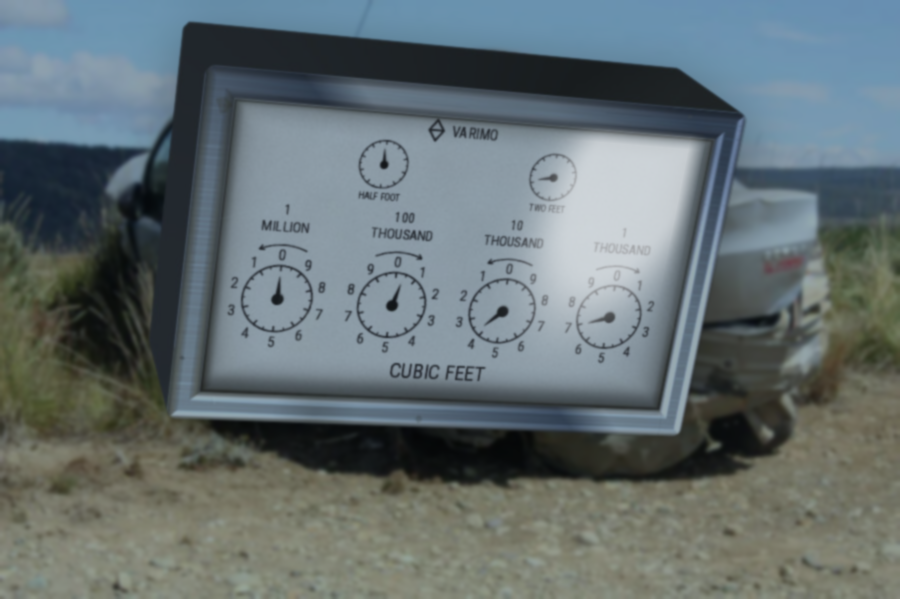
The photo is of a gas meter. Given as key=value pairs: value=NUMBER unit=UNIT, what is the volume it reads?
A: value=3700 unit=ft³
